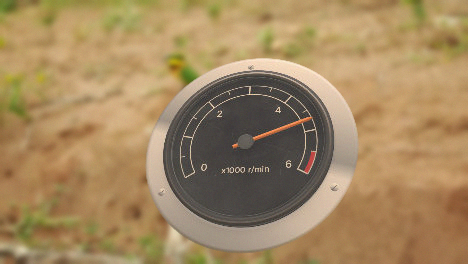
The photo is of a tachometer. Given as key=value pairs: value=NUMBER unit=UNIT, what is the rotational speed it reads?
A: value=4750 unit=rpm
